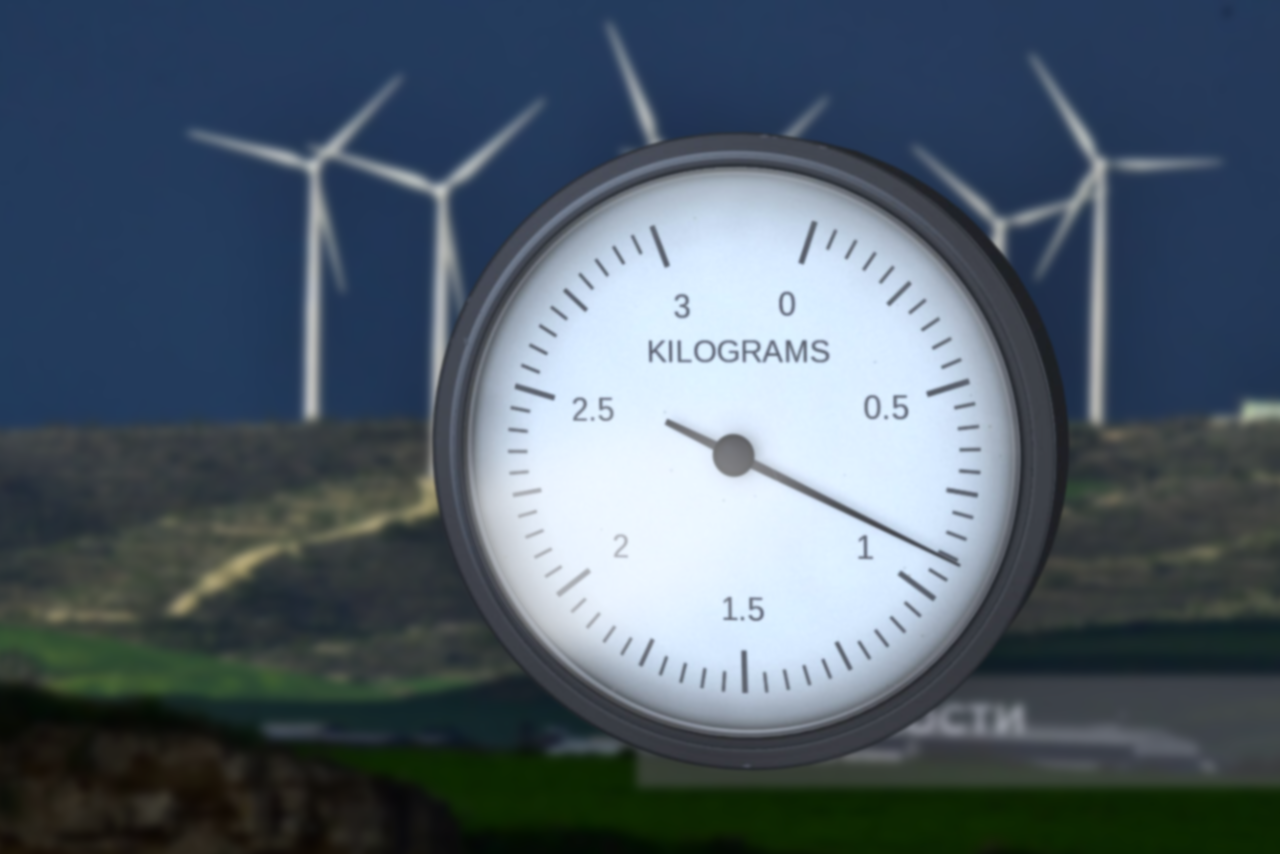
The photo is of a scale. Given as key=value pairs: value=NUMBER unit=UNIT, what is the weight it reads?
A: value=0.9 unit=kg
